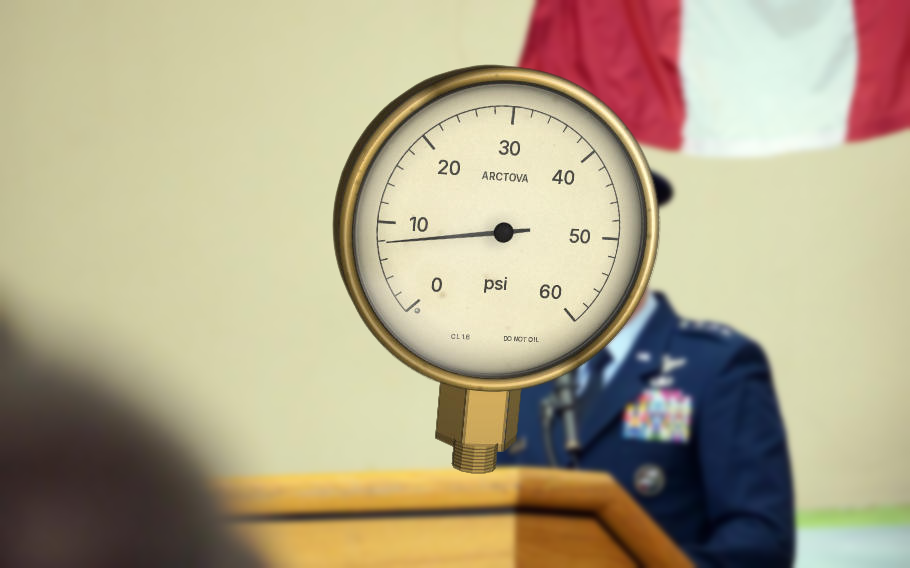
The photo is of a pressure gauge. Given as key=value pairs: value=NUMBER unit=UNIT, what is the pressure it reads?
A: value=8 unit=psi
